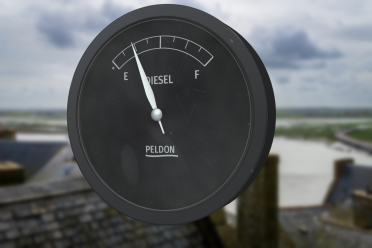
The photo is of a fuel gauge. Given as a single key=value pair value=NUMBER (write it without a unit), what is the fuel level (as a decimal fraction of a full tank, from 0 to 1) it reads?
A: value=0.25
